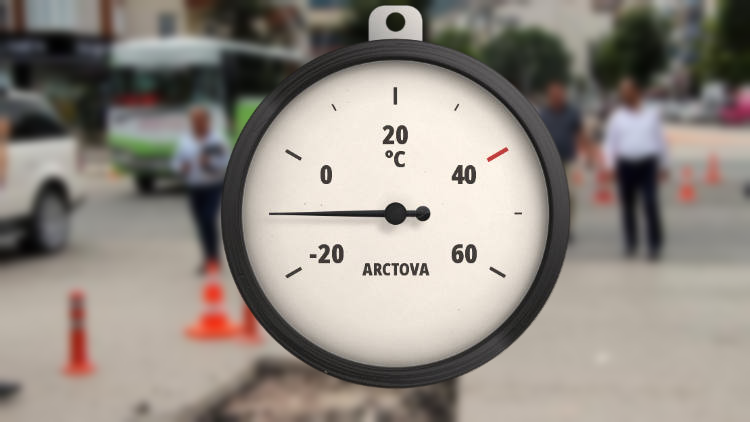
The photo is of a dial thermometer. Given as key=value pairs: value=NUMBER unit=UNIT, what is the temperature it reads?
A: value=-10 unit=°C
